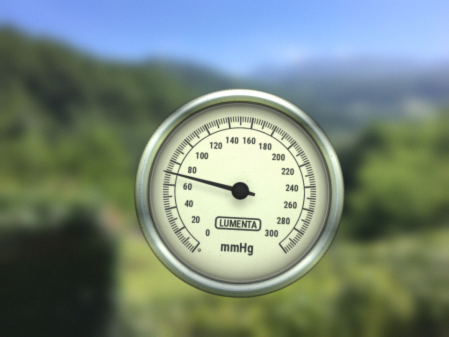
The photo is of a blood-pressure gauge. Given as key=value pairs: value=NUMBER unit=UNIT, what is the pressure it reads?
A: value=70 unit=mmHg
